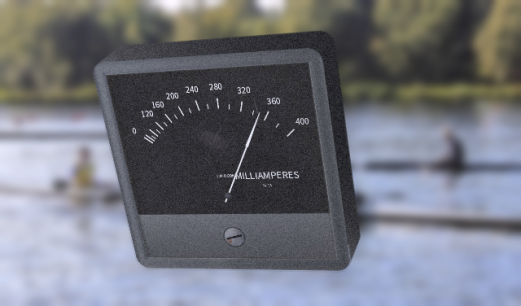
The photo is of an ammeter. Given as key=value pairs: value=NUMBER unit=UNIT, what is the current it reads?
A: value=350 unit=mA
